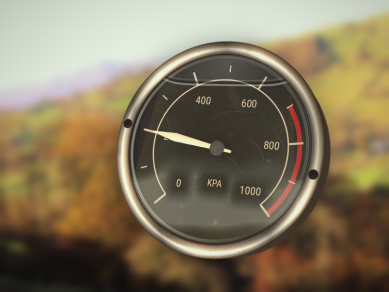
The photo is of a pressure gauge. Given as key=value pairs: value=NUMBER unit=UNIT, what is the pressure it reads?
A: value=200 unit=kPa
